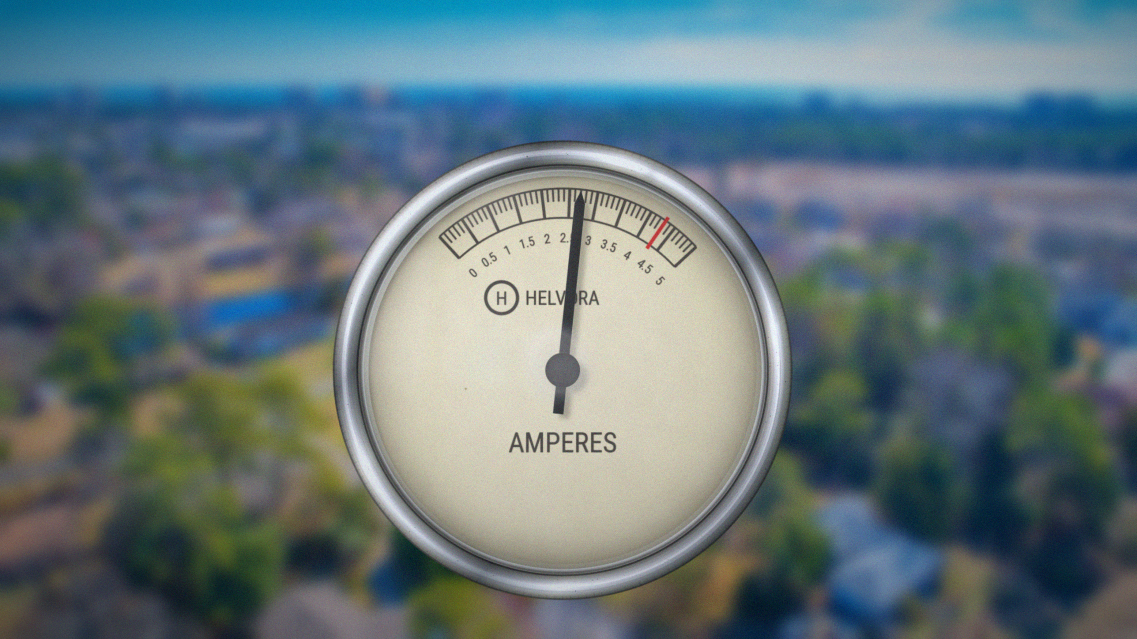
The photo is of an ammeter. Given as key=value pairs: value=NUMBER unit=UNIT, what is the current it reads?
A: value=2.7 unit=A
